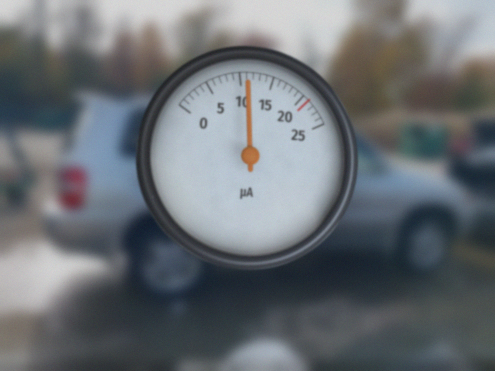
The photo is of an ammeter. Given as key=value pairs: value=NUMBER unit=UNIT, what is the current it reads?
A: value=11 unit=µA
